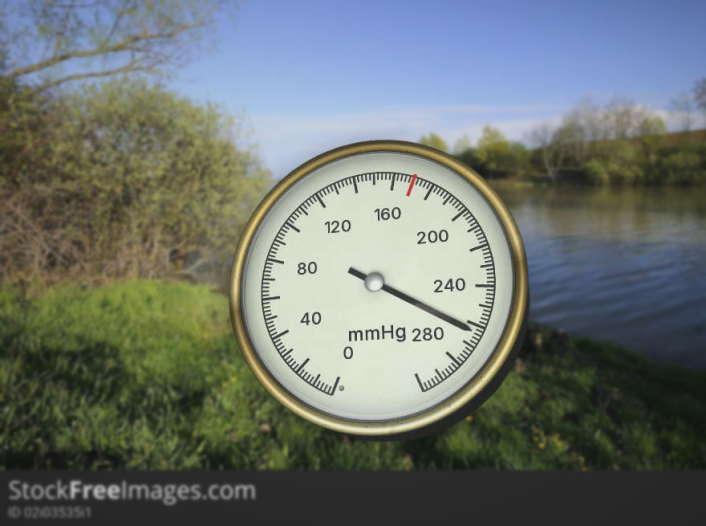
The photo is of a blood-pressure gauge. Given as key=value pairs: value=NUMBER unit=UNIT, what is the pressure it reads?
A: value=264 unit=mmHg
